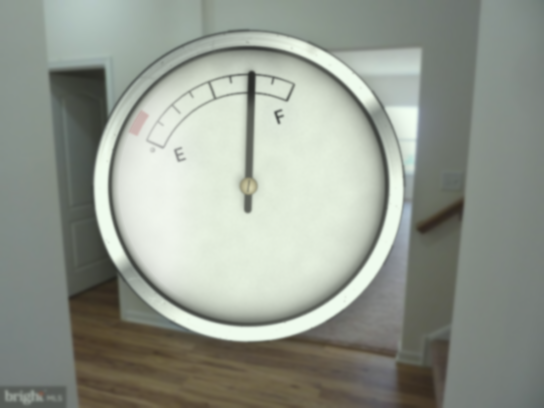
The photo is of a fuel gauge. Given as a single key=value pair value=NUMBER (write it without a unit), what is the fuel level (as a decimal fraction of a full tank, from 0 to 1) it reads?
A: value=0.75
